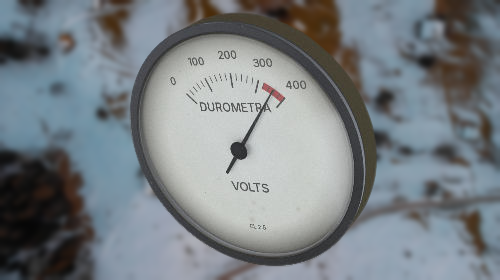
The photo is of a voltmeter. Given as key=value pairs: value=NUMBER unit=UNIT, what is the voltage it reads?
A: value=360 unit=V
